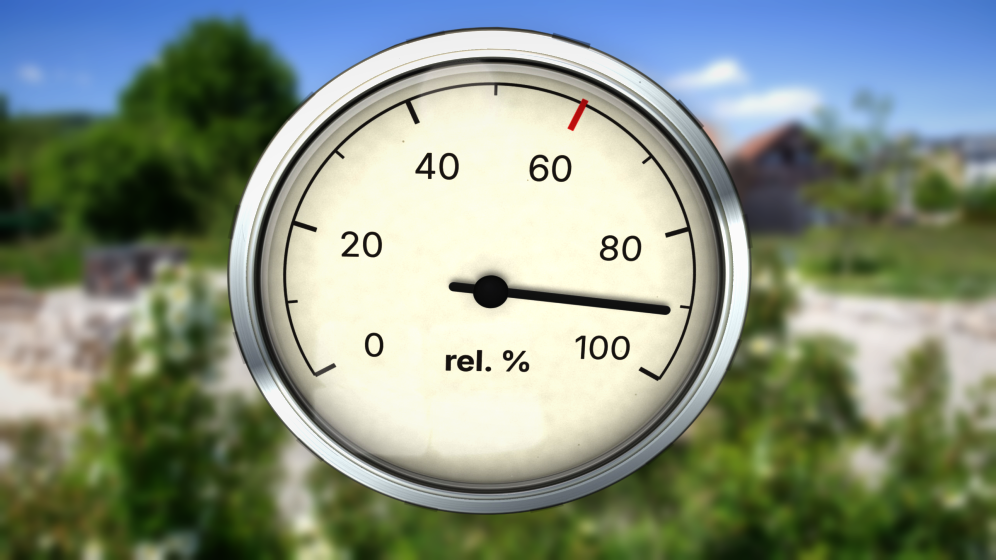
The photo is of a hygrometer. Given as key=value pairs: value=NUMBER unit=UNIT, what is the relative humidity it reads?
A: value=90 unit=%
